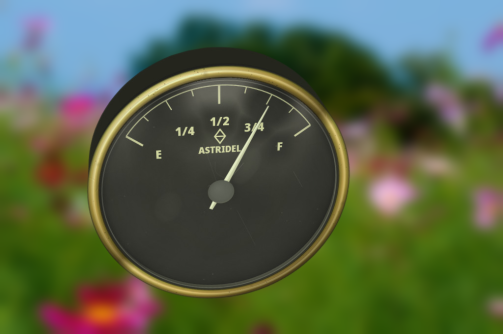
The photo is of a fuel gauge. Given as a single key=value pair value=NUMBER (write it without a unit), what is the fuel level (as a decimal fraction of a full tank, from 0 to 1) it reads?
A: value=0.75
